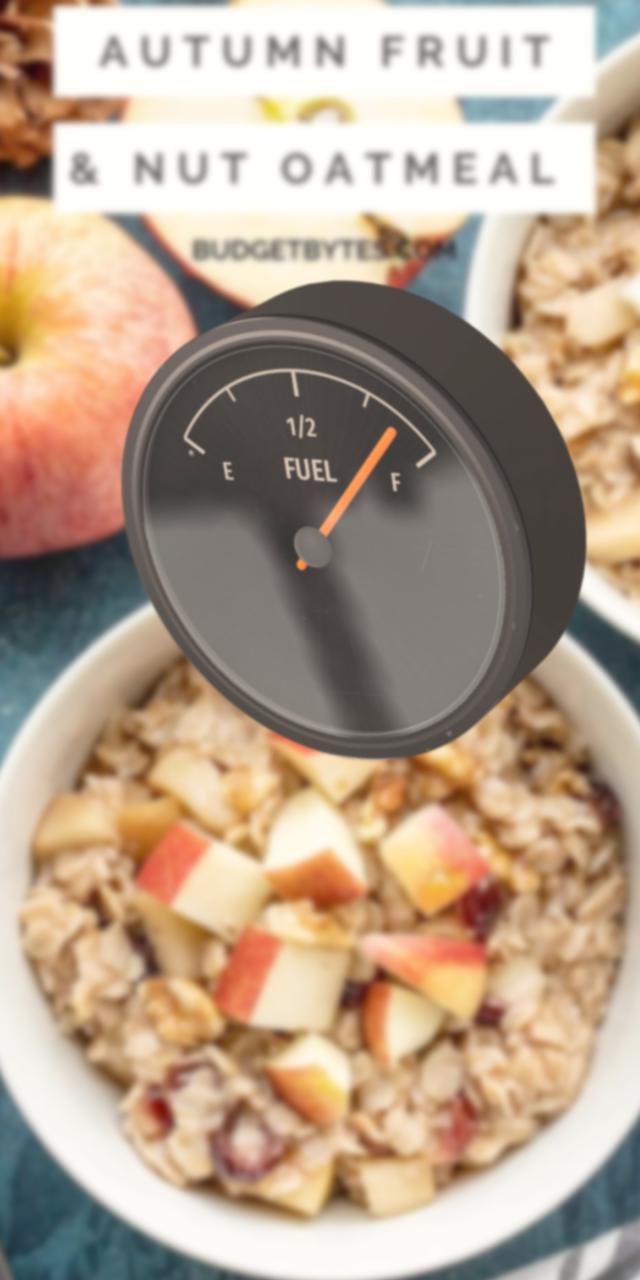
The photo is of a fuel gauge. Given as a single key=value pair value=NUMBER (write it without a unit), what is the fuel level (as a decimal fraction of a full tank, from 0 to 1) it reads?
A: value=0.875
